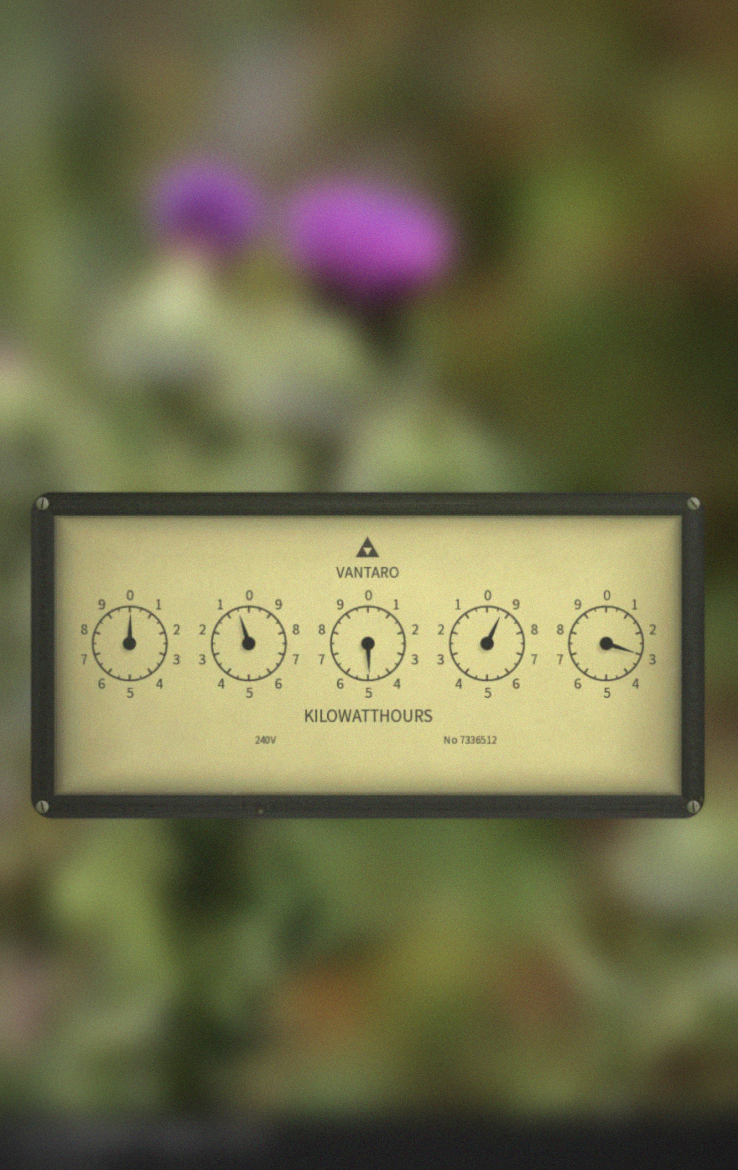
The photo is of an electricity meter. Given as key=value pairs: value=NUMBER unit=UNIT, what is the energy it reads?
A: value=493 unit=kWh
